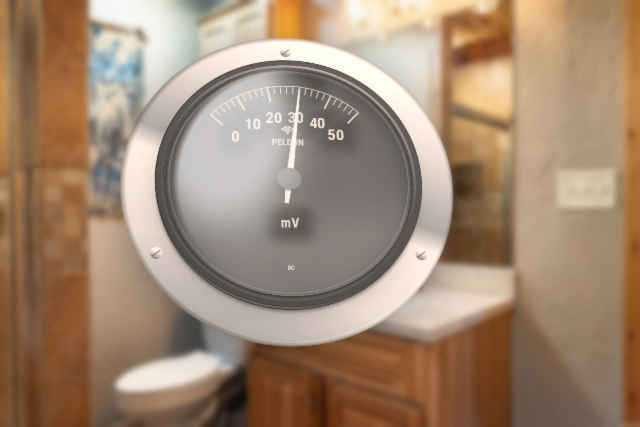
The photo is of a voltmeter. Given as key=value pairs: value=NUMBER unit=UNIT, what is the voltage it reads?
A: value=30 unit=mV
